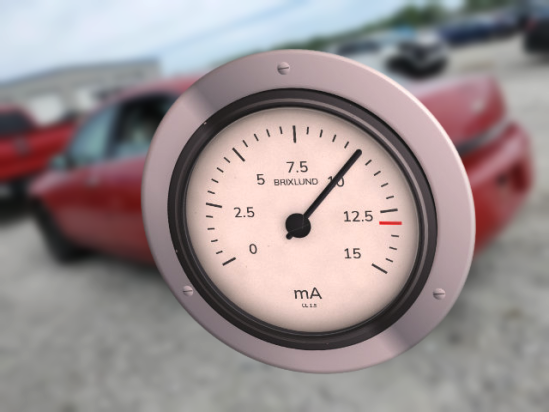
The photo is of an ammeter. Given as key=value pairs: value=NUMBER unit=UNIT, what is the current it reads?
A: value=10 unit=mA
